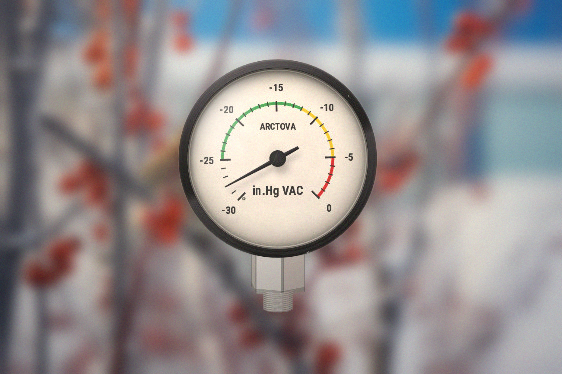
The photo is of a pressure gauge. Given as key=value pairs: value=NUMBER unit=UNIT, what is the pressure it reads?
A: value=-28 unit=inHg
